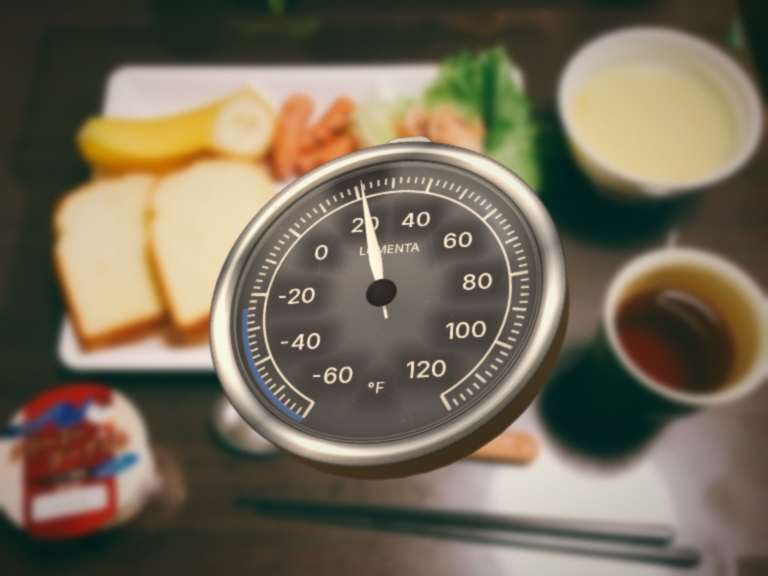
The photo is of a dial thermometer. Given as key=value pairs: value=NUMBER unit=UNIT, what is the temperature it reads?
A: value=22 unit=°F
